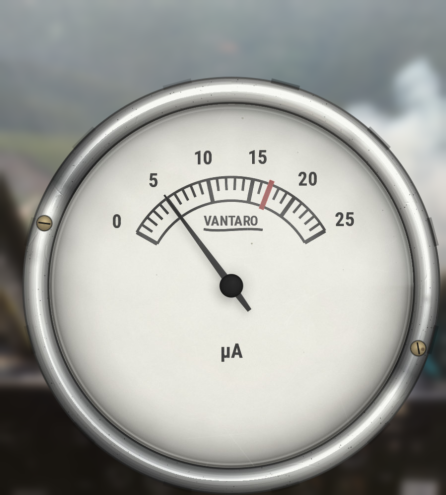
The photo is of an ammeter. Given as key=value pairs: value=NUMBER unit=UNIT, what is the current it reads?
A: value=5 unit=µA
